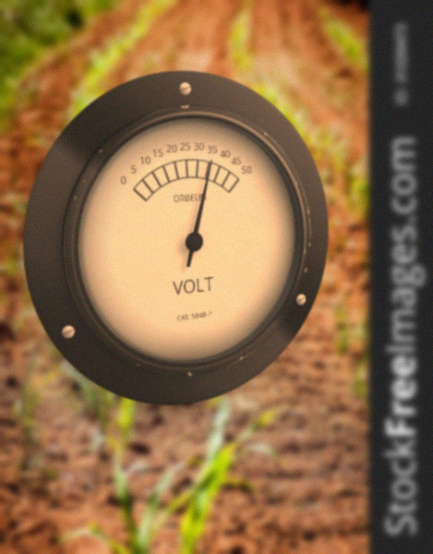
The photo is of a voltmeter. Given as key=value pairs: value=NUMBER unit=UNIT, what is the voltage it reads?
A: value=35 unit=V
